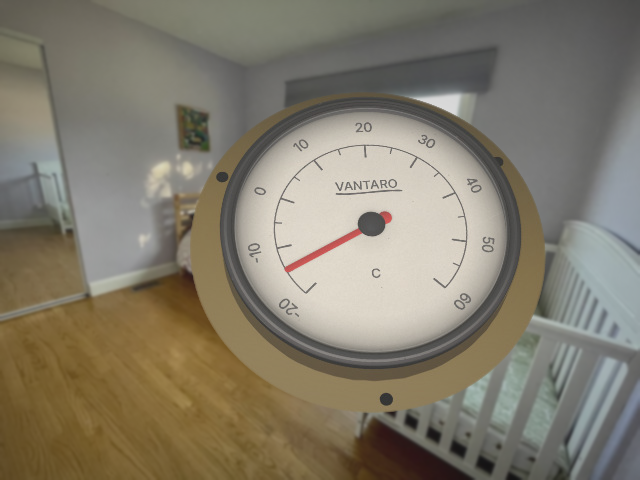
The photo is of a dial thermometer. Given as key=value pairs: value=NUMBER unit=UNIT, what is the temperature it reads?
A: value=-15 unit=°C
